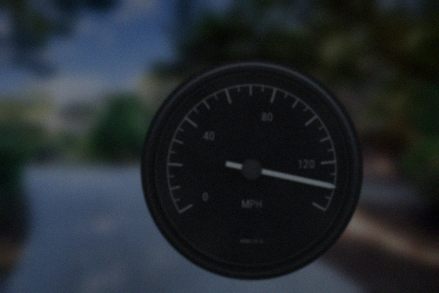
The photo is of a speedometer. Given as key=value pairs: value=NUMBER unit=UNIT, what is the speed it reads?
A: value=130 unit=mph
